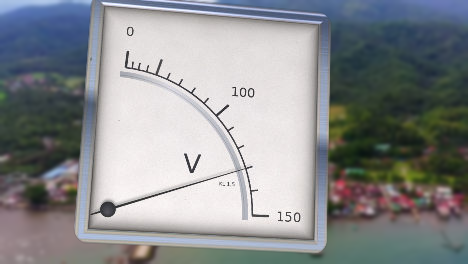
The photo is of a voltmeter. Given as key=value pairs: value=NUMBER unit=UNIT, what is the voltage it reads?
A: value=130 unit=V
